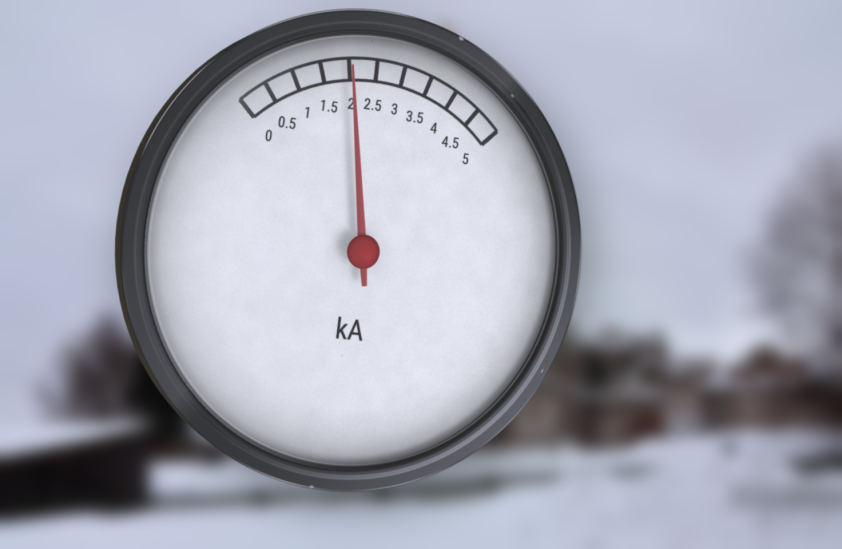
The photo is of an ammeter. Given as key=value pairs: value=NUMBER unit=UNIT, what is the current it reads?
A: value=2 unit=kA
